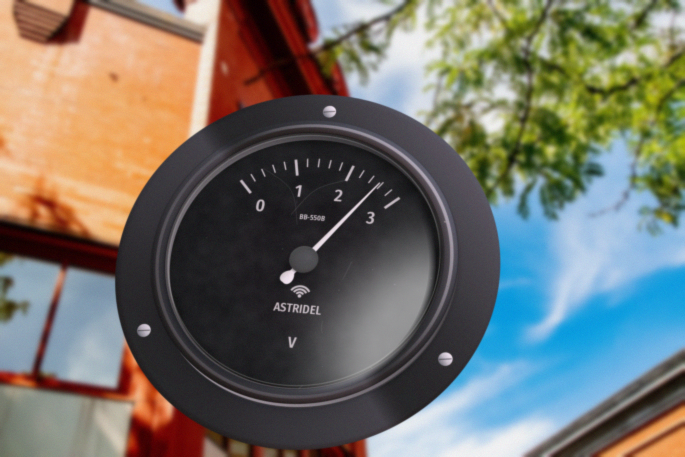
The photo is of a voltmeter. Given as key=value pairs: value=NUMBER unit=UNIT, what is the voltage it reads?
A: value=2.6 unit=V
